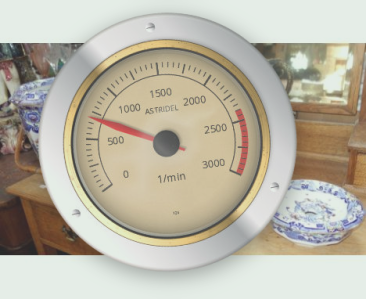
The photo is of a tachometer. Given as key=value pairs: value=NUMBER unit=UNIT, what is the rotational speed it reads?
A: value=700 unit=rpm
